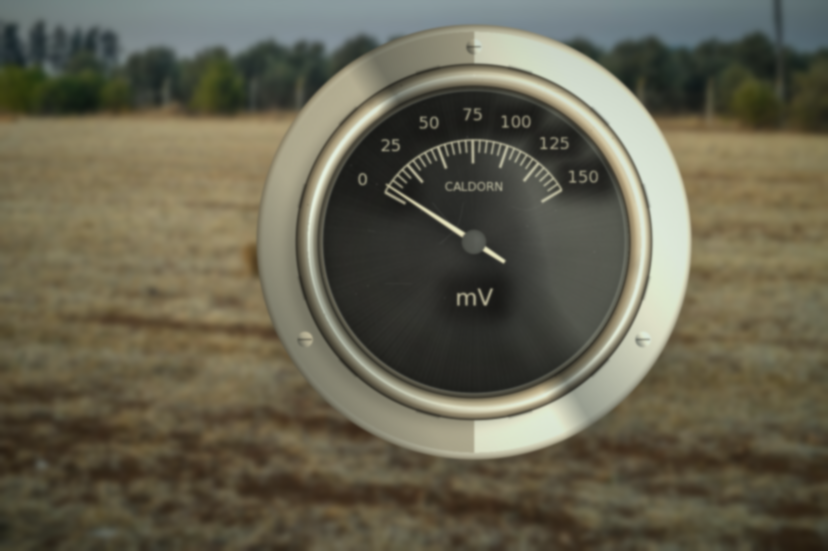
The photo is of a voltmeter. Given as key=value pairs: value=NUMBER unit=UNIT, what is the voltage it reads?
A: value=5 unit=mV
